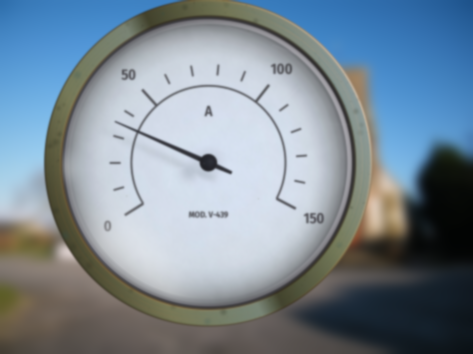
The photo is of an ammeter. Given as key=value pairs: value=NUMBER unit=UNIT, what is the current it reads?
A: value=35 unit=A
